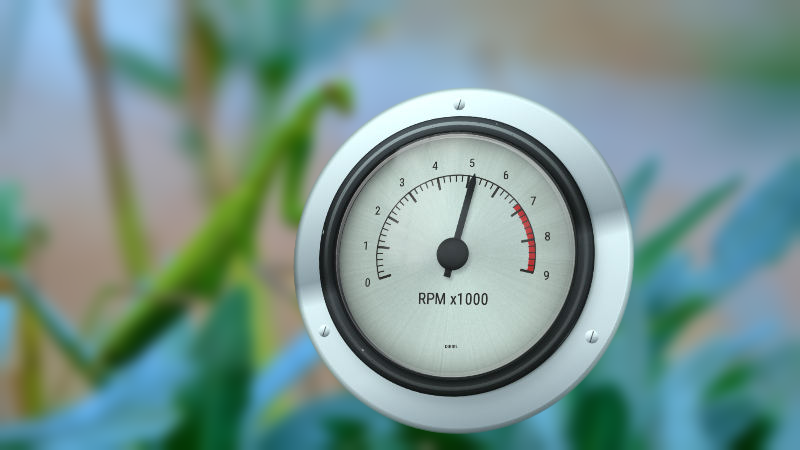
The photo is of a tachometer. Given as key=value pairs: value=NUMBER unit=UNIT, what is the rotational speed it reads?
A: value=5200 unit=rpm
